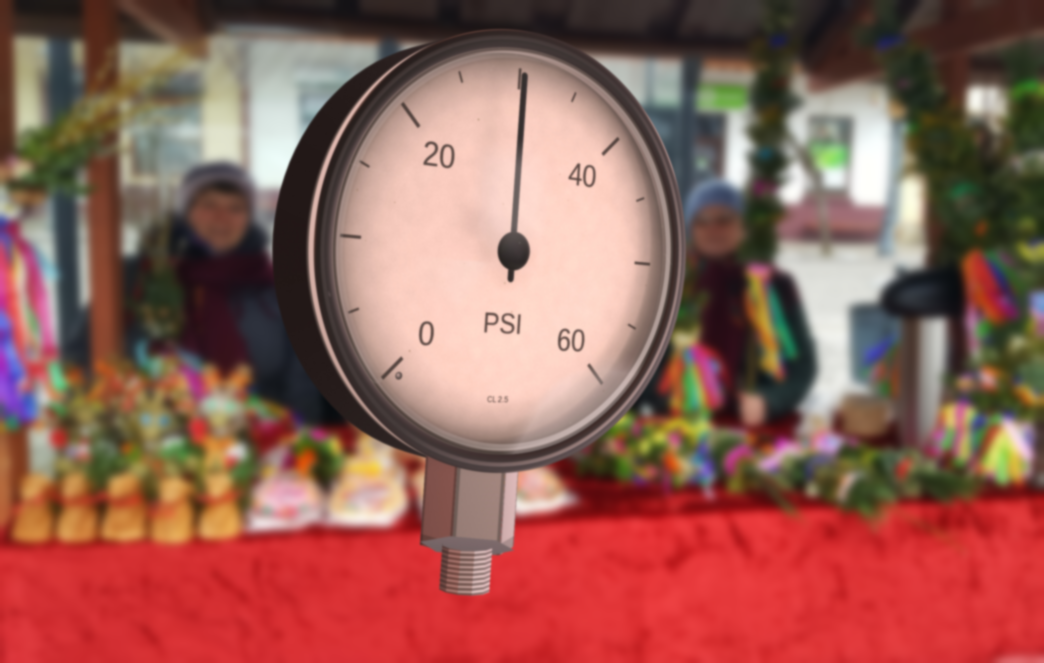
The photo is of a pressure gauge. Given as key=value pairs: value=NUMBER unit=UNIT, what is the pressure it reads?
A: value=30 unit=psi
